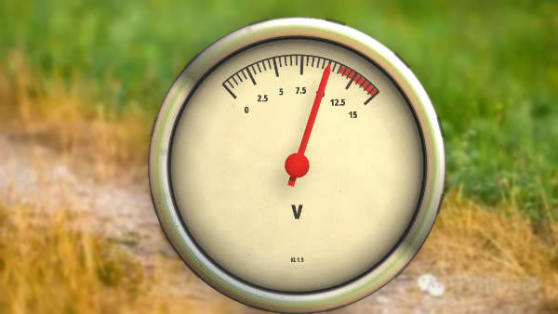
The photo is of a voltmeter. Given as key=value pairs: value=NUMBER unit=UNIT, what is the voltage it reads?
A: value=10 unit=V
